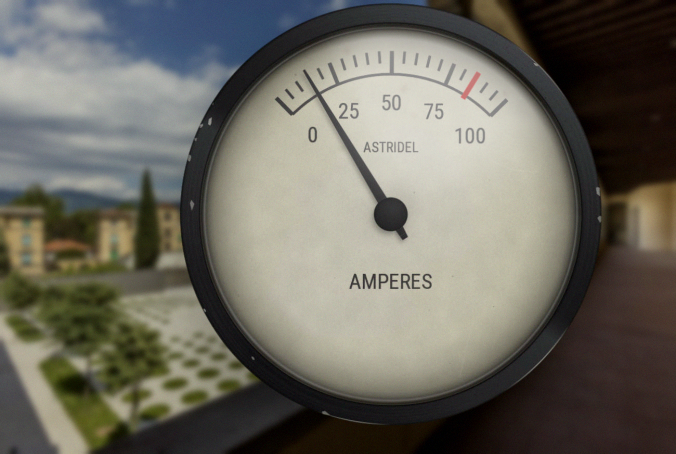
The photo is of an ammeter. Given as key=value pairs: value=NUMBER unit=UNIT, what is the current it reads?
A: value=15 unit=A
